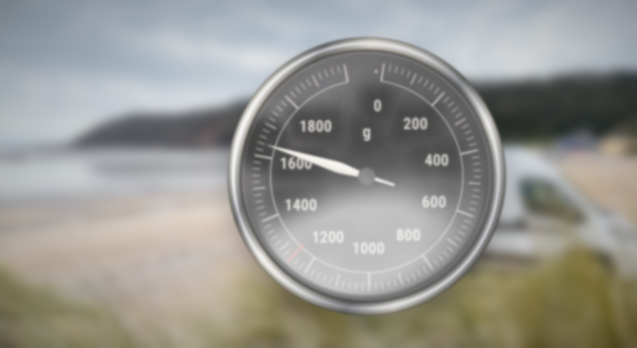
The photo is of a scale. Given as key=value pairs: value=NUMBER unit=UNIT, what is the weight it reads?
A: value=1640 unit=g
